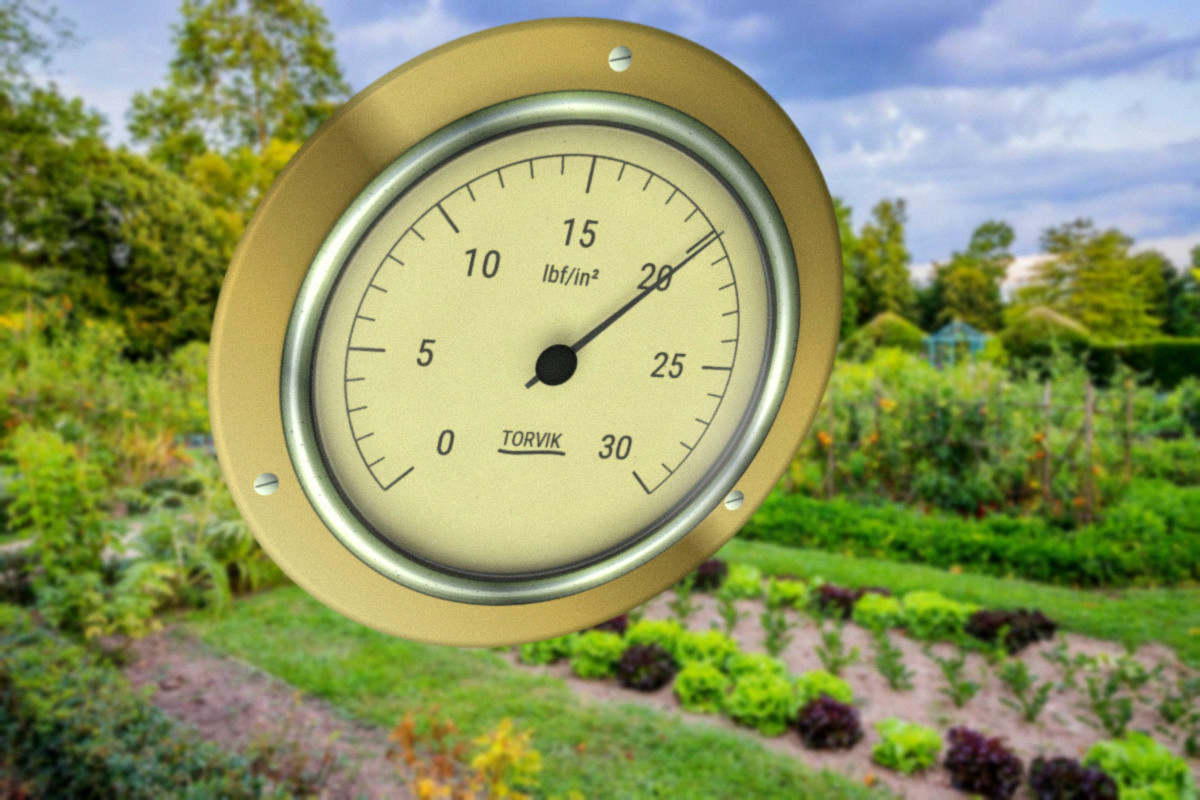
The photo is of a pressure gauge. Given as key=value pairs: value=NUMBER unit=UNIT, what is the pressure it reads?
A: value=20 unit=psi
